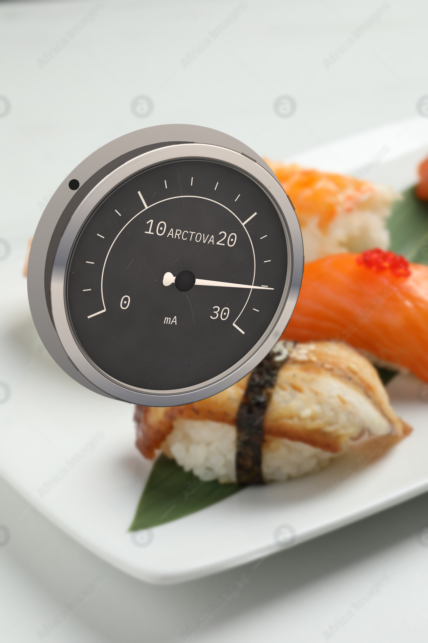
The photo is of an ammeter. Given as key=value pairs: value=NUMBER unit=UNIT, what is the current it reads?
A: value=26 unit=mA
